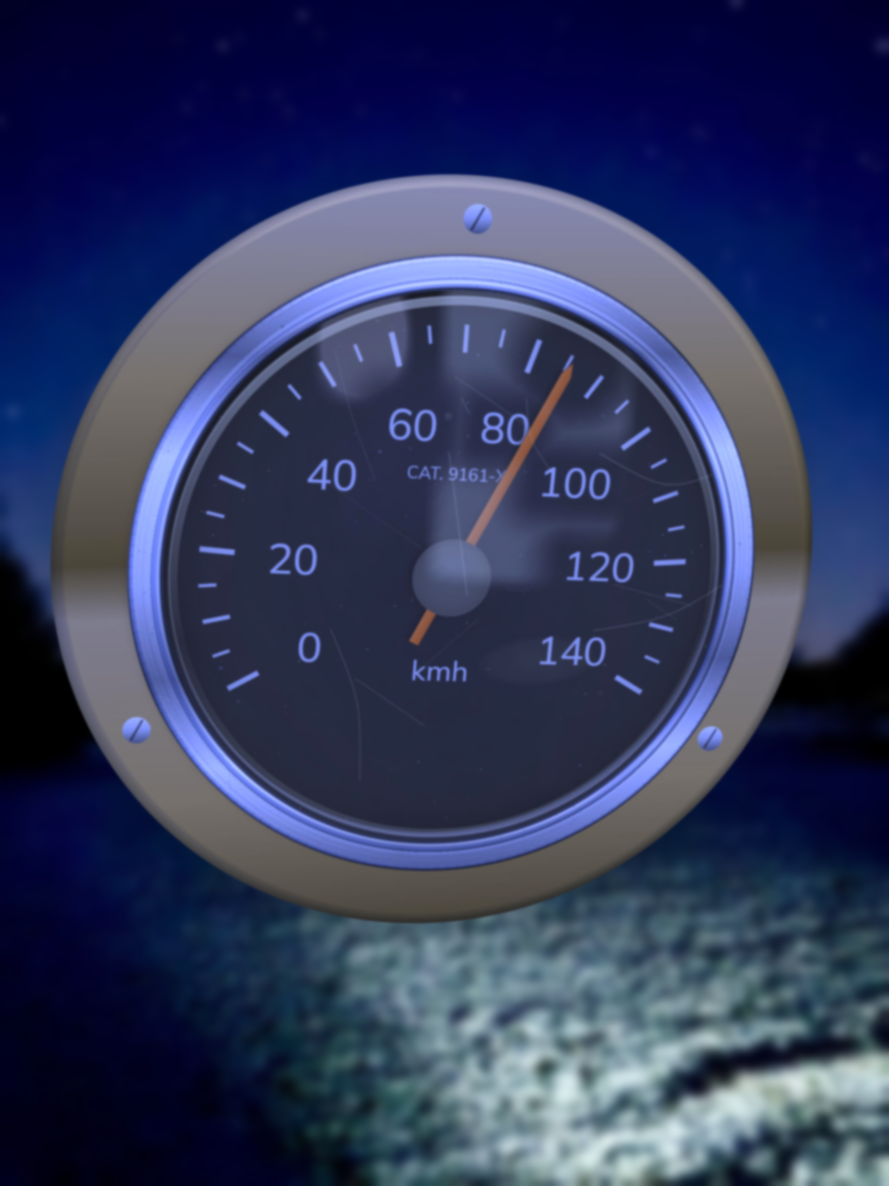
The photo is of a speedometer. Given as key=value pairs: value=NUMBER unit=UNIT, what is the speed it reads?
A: value=85 unit=km/h
